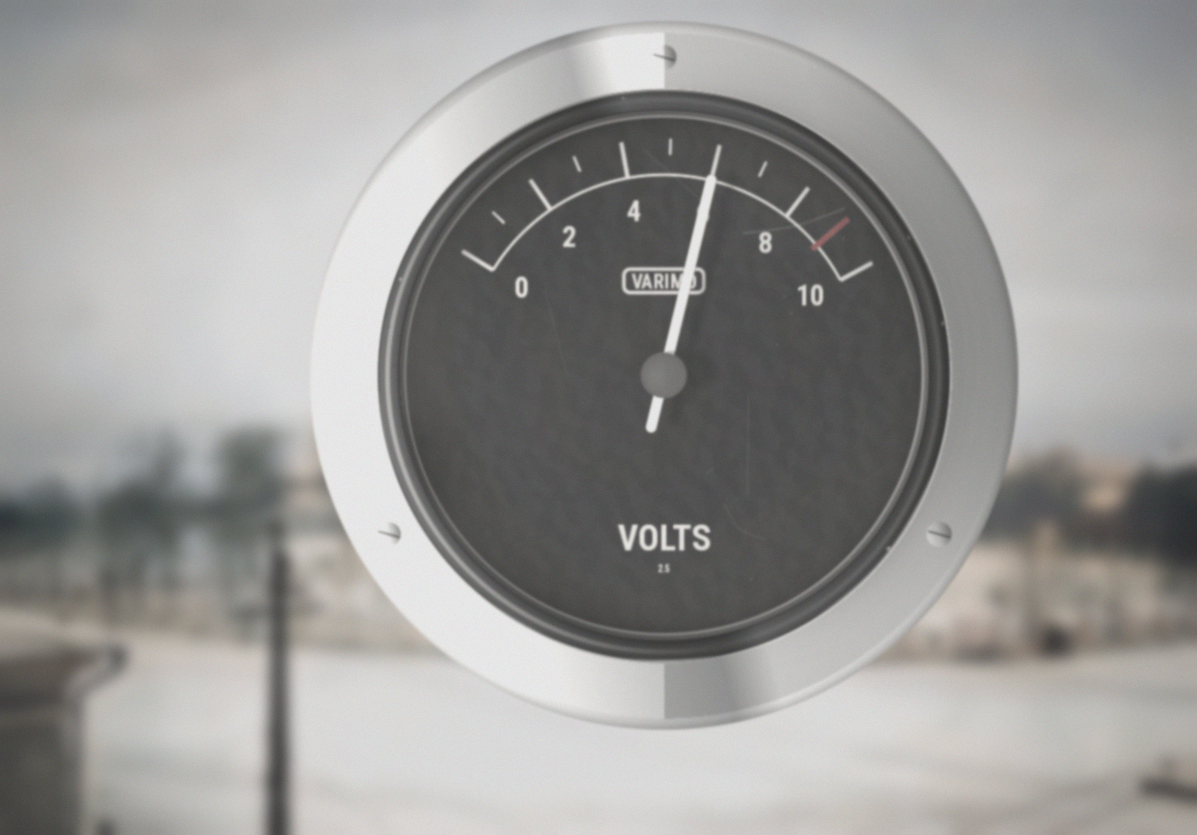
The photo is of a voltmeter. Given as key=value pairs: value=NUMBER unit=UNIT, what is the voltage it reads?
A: value=6 unit=V
